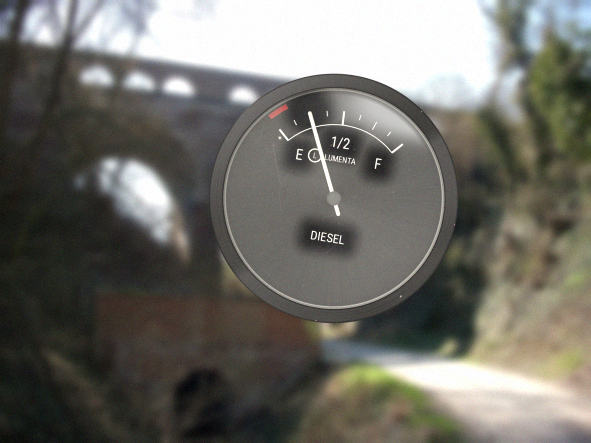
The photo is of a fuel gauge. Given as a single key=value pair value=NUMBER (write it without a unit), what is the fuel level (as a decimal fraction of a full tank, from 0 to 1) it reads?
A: value=0.25
